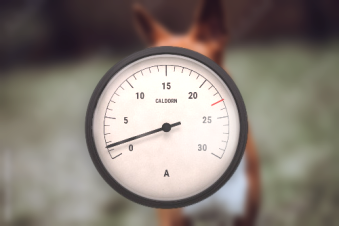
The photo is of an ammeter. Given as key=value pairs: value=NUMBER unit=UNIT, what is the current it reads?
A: value=1.5 unit=A
